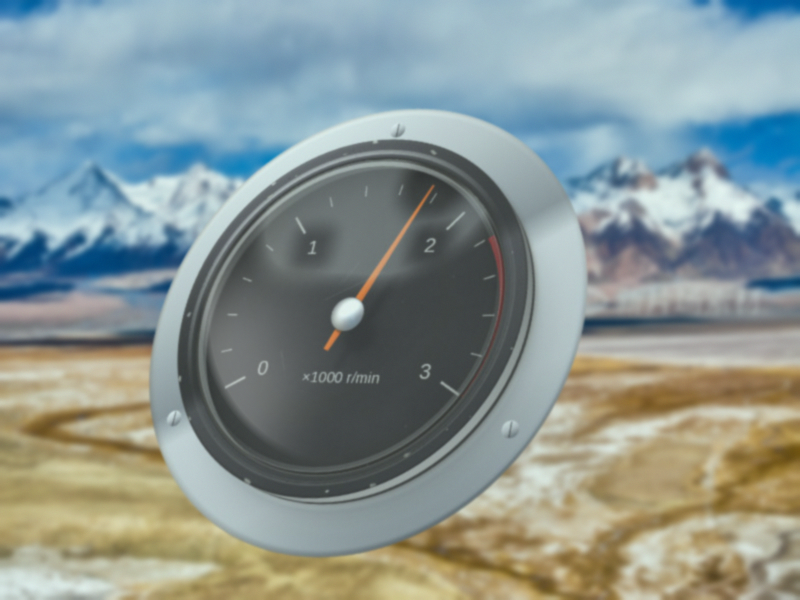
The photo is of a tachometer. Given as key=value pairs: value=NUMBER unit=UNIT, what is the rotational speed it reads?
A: value=1800 unit=rpm
